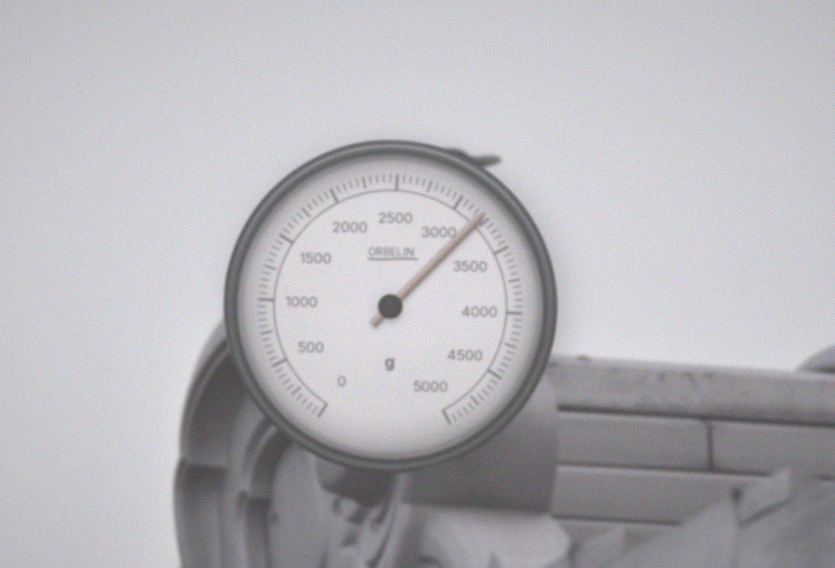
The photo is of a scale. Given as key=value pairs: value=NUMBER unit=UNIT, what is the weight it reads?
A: value=3200 unit=g
